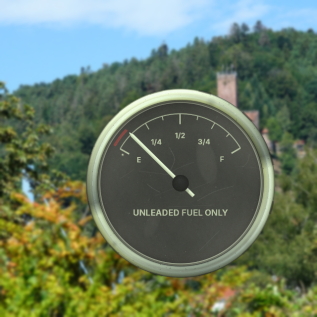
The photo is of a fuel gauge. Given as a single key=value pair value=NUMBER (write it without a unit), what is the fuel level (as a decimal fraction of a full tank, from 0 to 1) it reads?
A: value=0.125
